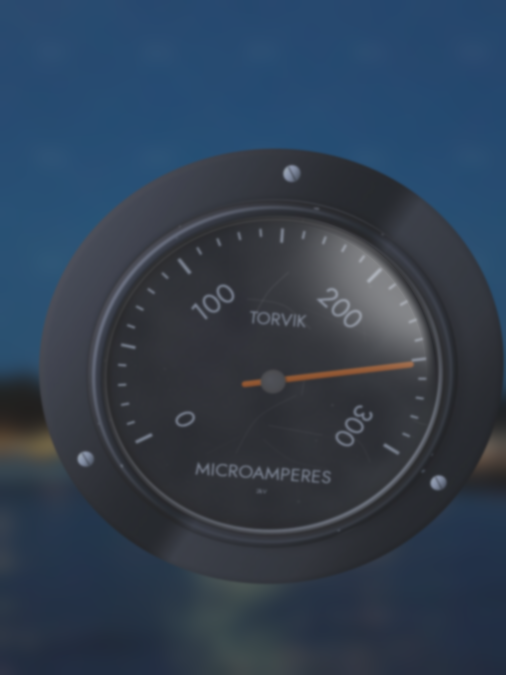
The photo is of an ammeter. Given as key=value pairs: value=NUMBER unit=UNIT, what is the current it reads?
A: value=250 unit=µA
